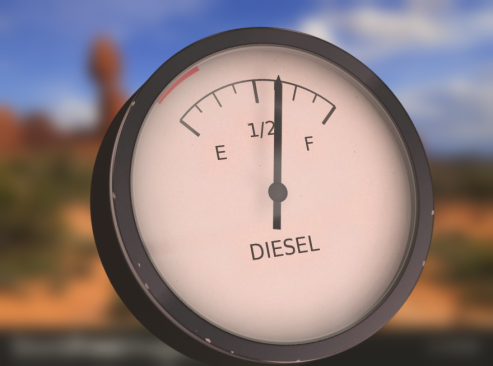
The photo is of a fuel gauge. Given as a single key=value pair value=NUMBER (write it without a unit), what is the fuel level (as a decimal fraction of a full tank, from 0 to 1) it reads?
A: value=0.625
